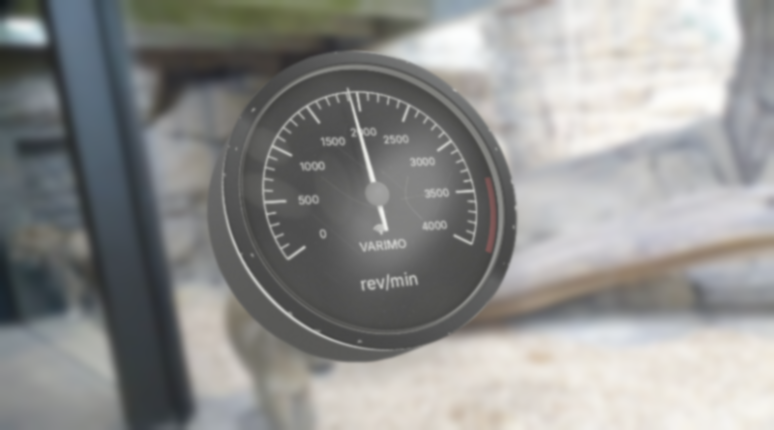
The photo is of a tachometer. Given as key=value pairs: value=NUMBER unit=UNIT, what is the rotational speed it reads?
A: value=1900 unit=rpm
